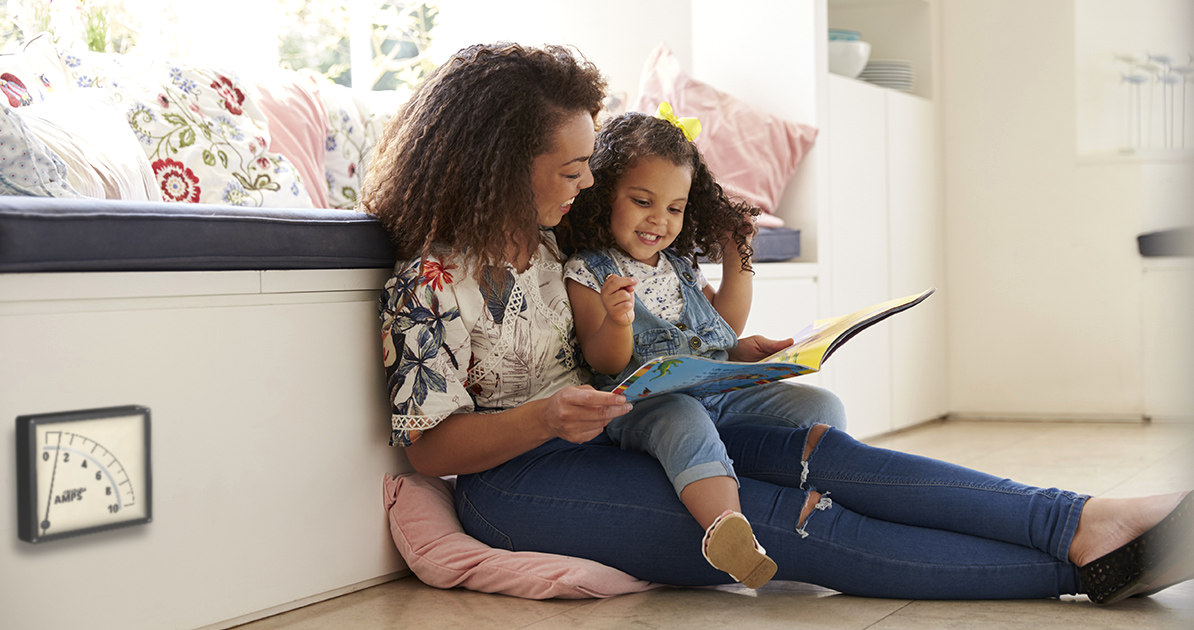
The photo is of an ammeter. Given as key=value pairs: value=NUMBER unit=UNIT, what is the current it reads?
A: value=1 unit=A
